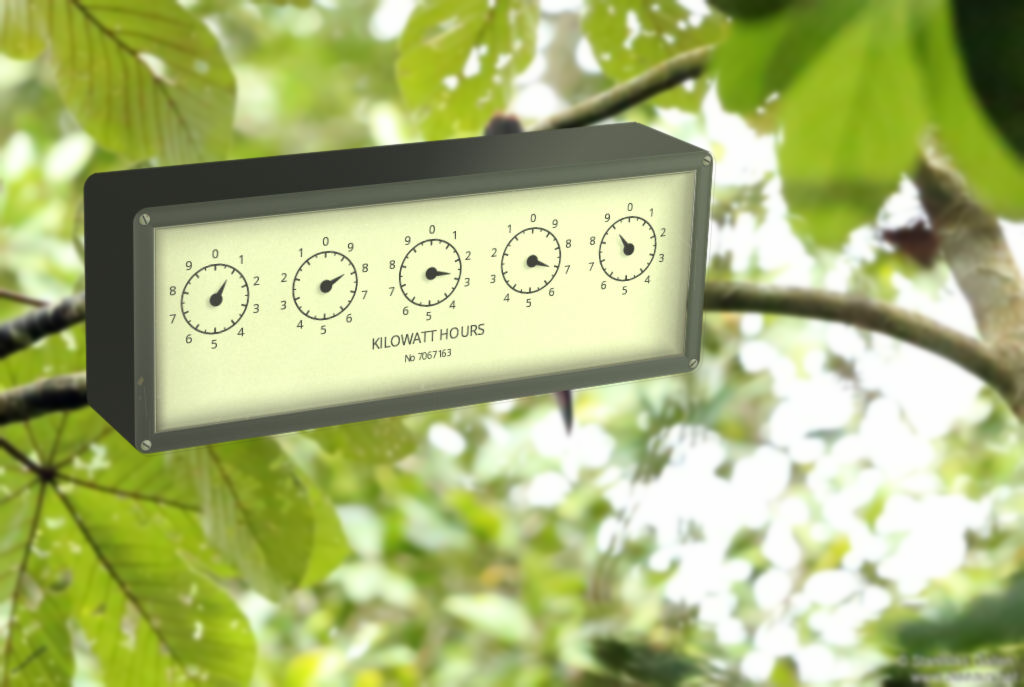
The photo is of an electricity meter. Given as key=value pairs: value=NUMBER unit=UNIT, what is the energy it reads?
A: value=8269 unit=kWh
